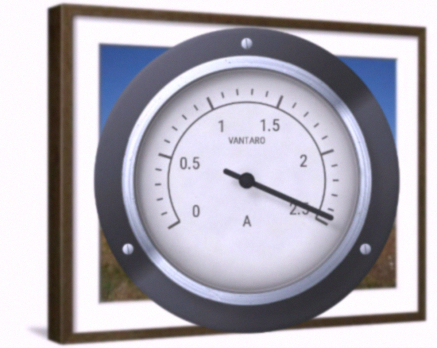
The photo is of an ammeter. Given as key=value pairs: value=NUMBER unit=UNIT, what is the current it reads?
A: value=2.45 unit=A
